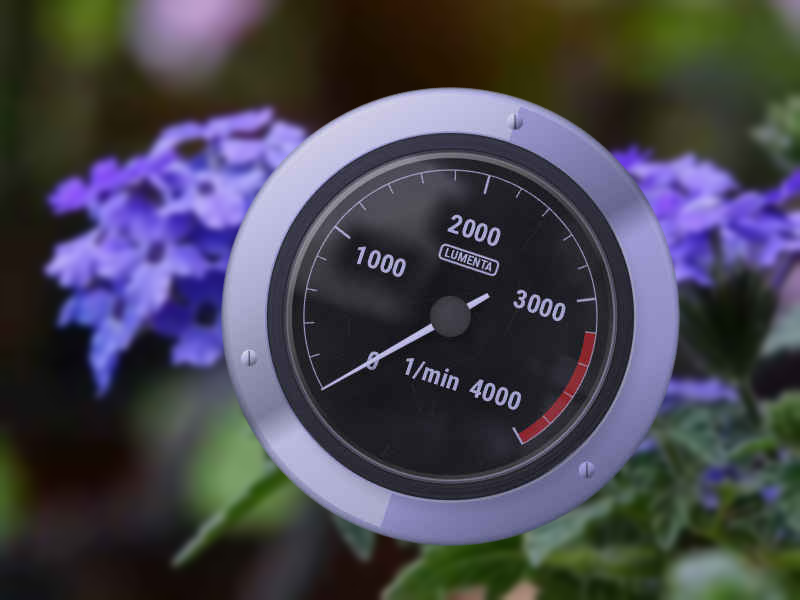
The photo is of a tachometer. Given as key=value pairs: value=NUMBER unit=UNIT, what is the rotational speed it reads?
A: value=0 unit=rpm
